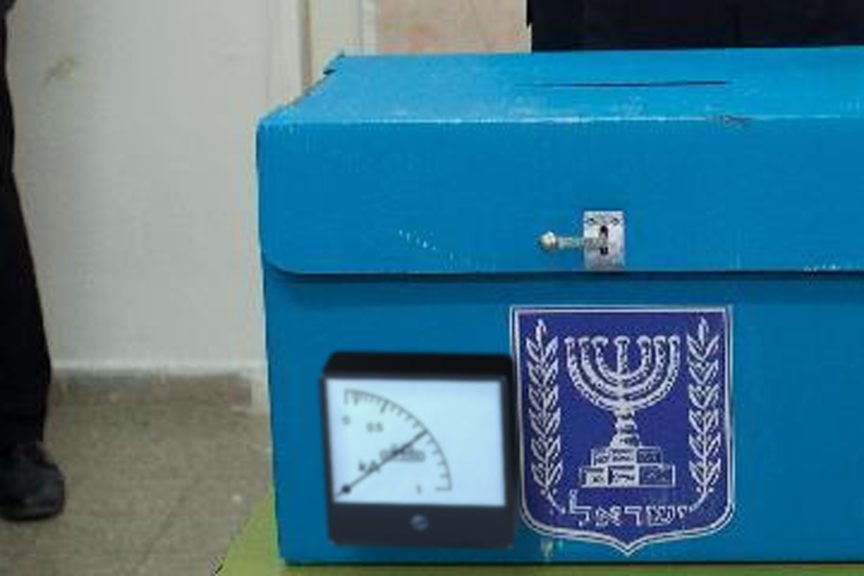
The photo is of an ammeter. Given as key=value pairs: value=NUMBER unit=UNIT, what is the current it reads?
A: value=0.75 unit=kA
